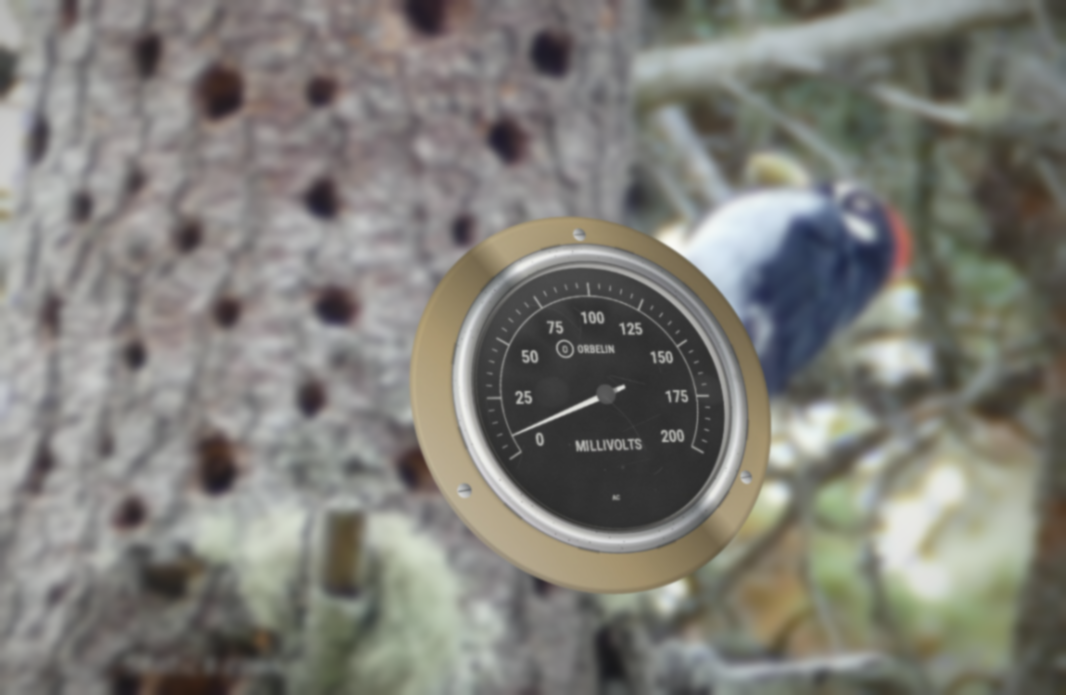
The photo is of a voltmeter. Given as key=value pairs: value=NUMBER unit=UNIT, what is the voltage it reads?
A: value=7.5 unit=mV
